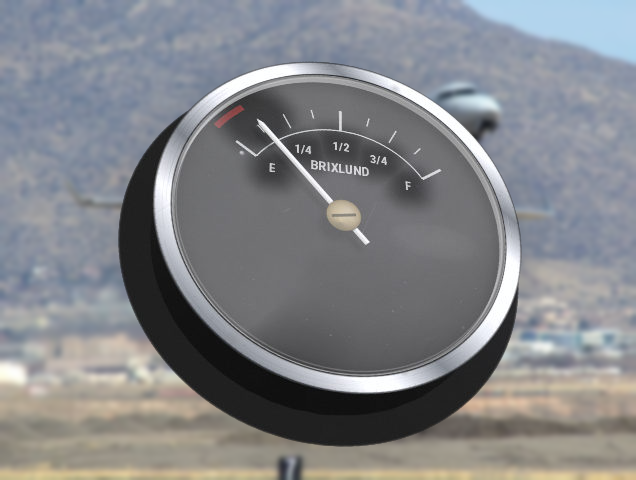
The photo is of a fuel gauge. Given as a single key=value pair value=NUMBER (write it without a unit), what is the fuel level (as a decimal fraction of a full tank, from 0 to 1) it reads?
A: value=0.125
